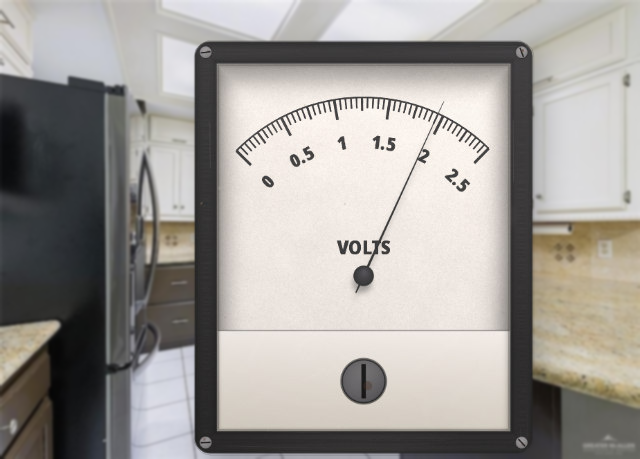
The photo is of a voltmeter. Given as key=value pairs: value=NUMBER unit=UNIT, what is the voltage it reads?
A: value=1.95 unit=V
